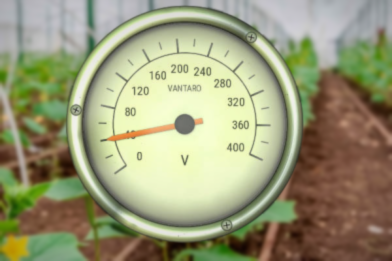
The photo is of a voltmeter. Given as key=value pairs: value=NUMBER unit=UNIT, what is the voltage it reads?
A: value=40 unit=V
